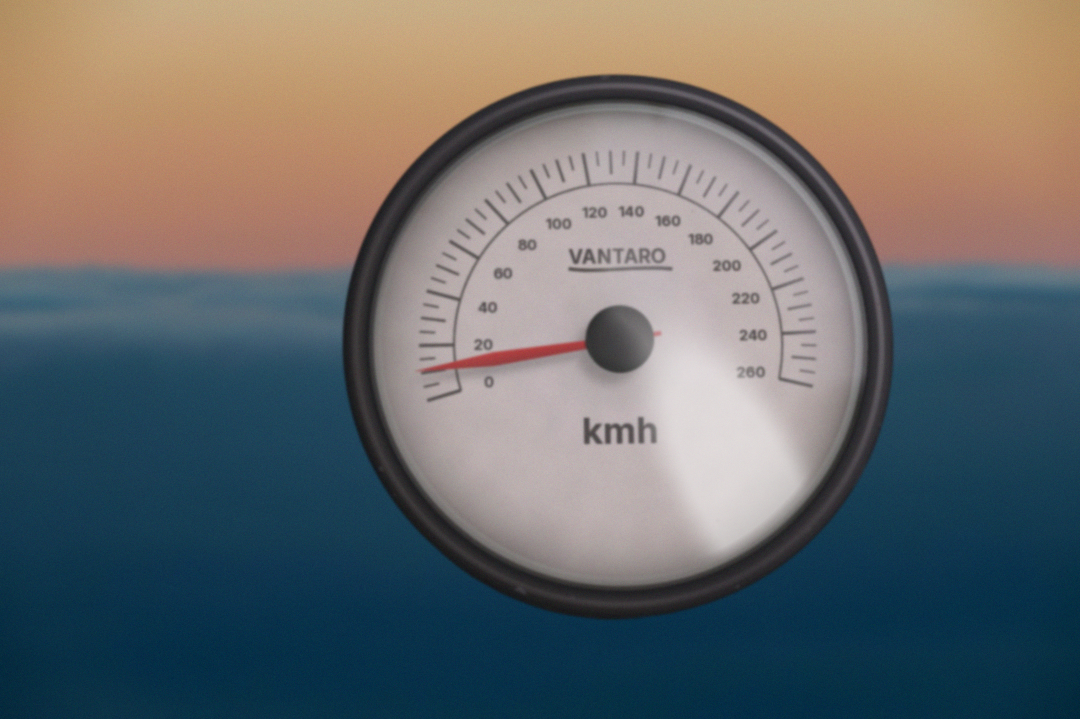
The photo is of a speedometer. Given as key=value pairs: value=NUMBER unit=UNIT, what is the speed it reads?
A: value=10 unit=km/h
